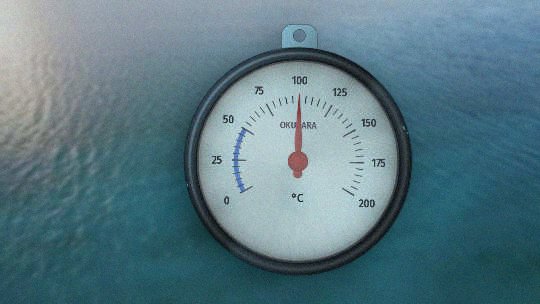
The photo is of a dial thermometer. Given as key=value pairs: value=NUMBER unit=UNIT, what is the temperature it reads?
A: value=100 unit=°C
